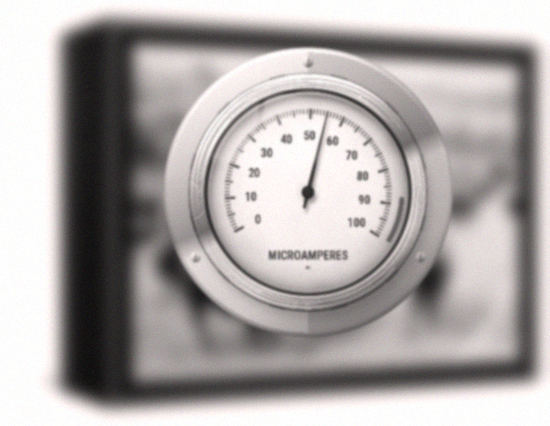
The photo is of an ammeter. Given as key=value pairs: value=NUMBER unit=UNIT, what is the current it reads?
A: value=55 unit=µA
